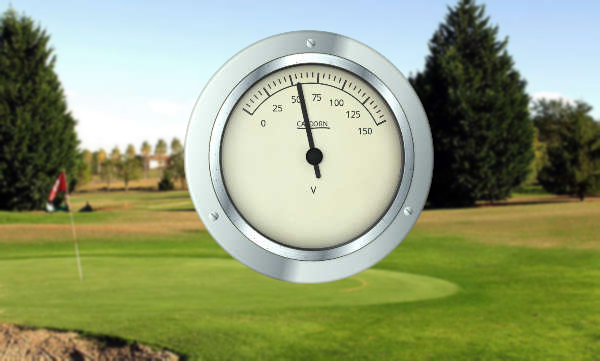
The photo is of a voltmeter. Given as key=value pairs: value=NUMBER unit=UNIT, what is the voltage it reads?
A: value=55 unit=V
